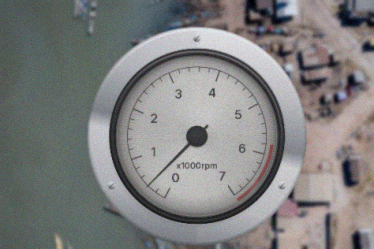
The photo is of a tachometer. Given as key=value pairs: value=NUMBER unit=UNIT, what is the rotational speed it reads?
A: value=400 unit=rpm
